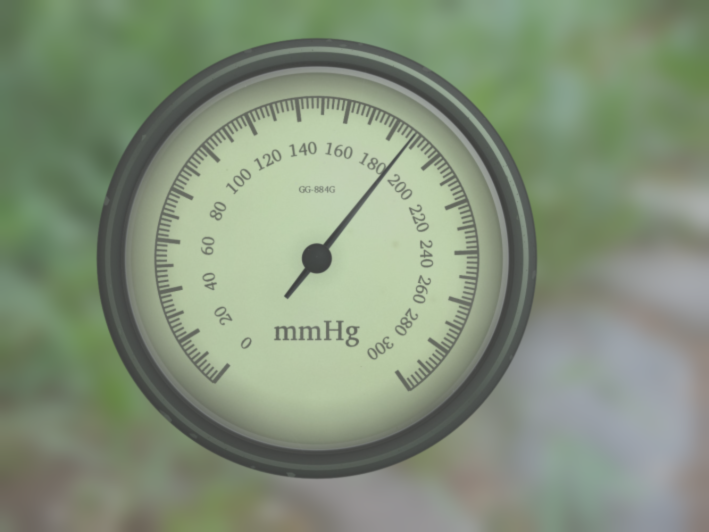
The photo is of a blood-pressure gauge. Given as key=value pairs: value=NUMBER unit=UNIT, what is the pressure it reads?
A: value=188 unit=mmHg
